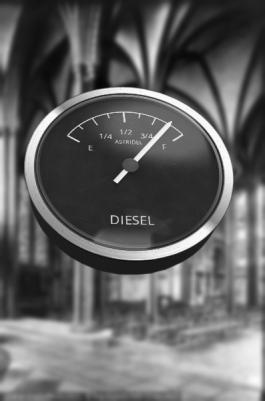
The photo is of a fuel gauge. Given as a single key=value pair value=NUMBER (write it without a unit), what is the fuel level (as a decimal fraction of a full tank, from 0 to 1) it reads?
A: value=0.875
